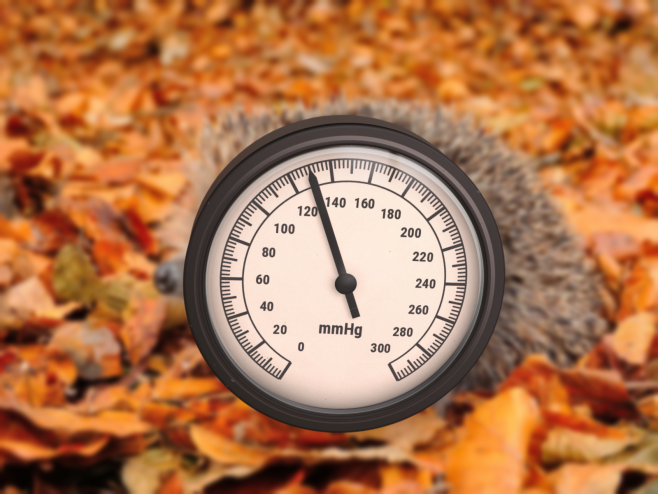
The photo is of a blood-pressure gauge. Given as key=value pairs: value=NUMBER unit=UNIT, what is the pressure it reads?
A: value=130 unit=mmHg
